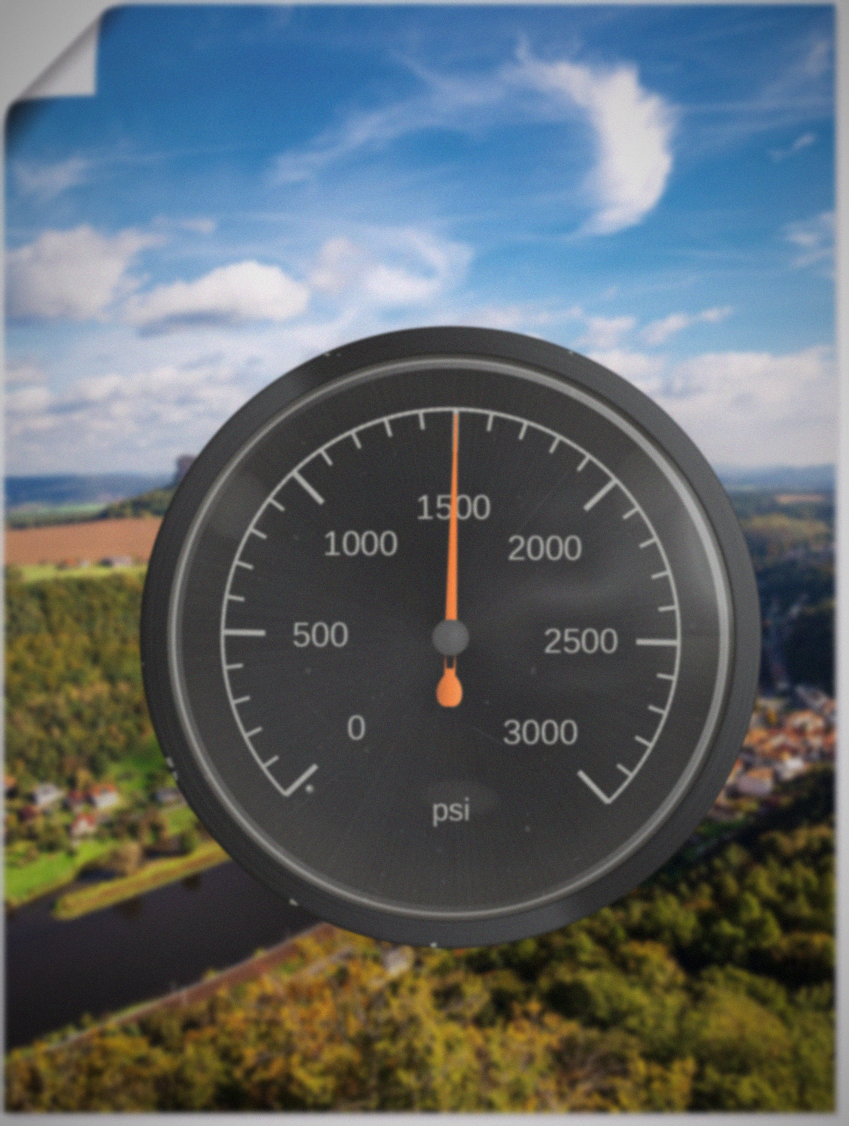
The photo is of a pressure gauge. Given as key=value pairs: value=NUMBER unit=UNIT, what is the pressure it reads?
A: value=1500 unit=psi
